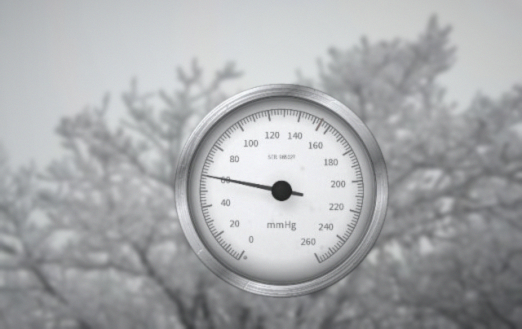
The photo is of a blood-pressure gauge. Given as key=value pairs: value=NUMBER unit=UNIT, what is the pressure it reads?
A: value=60 unit=mmHg
